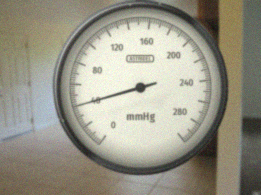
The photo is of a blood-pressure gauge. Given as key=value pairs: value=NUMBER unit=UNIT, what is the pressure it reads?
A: value=40 unit=mmHg
